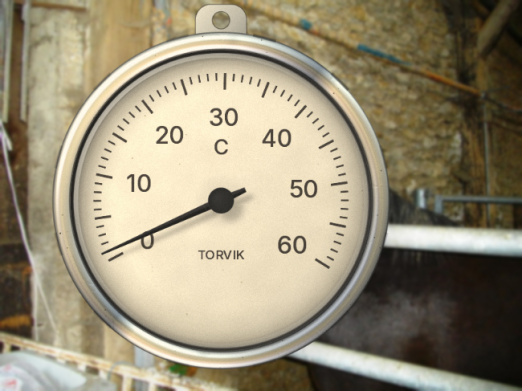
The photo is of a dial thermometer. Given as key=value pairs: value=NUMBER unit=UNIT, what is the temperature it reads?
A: value=1 unit=°C
